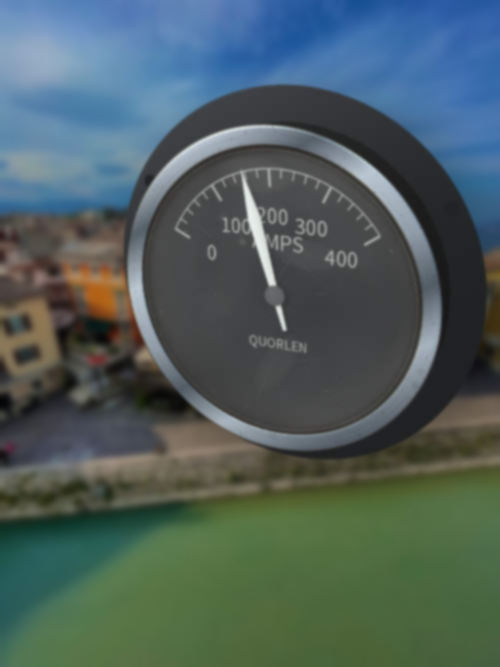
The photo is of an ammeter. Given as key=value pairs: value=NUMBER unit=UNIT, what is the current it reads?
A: value=160 unit=A
